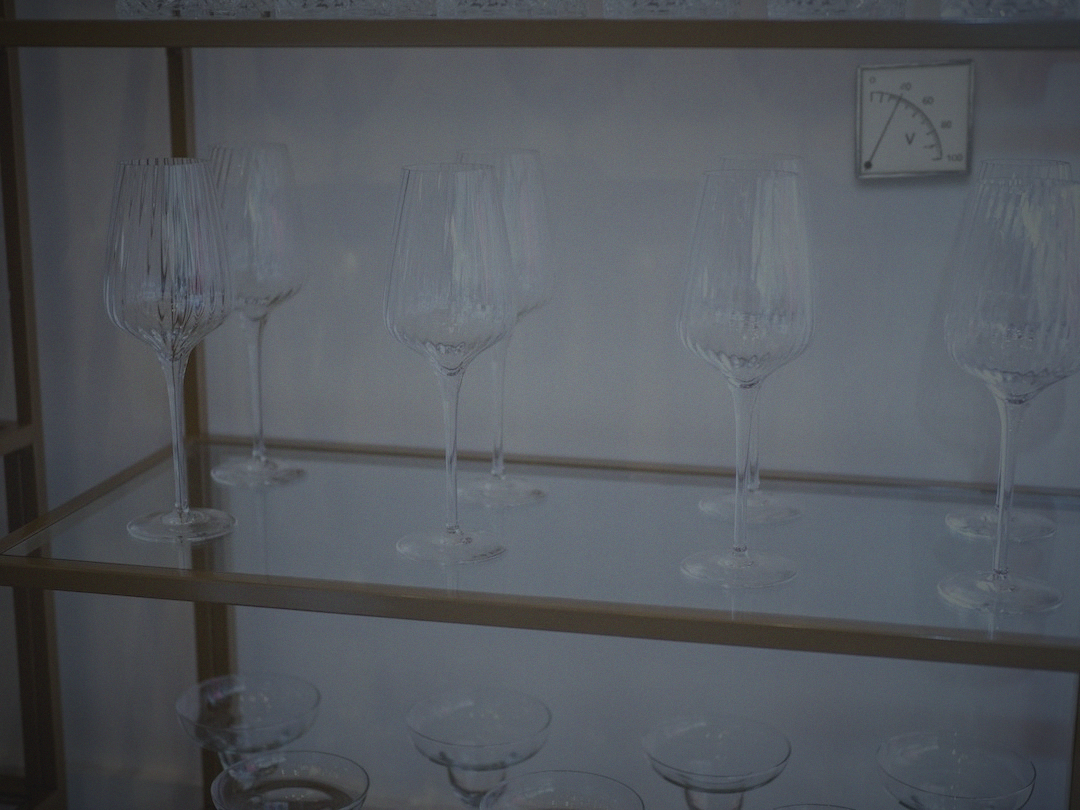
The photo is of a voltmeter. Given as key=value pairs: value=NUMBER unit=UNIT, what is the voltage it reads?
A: value=40 unit=V
